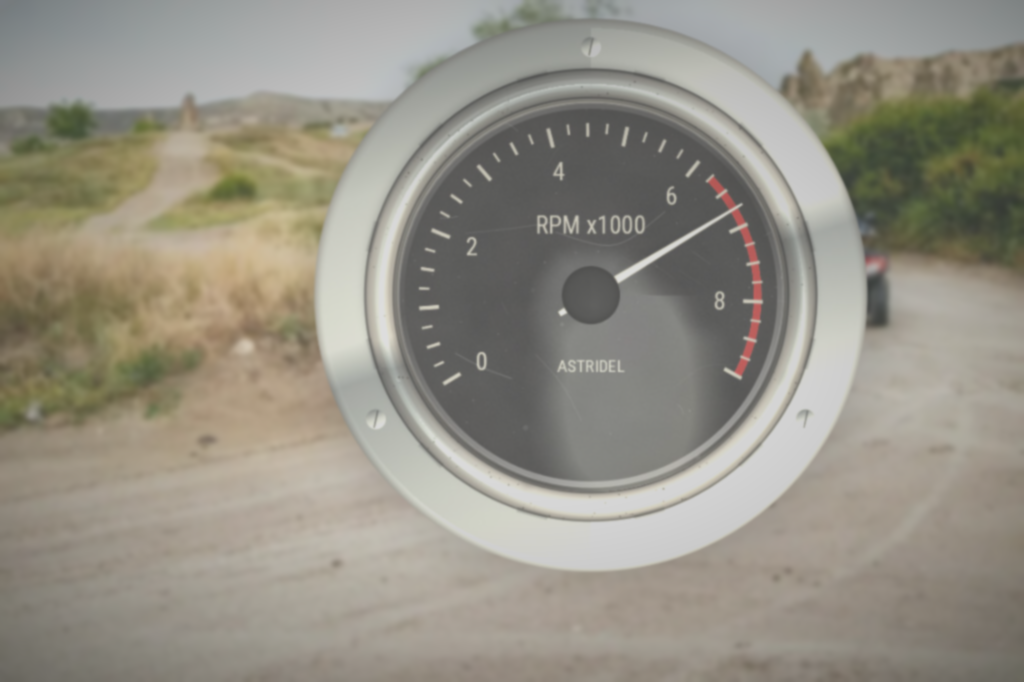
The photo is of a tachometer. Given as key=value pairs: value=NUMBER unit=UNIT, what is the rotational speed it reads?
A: value=6750 unit=rpm
